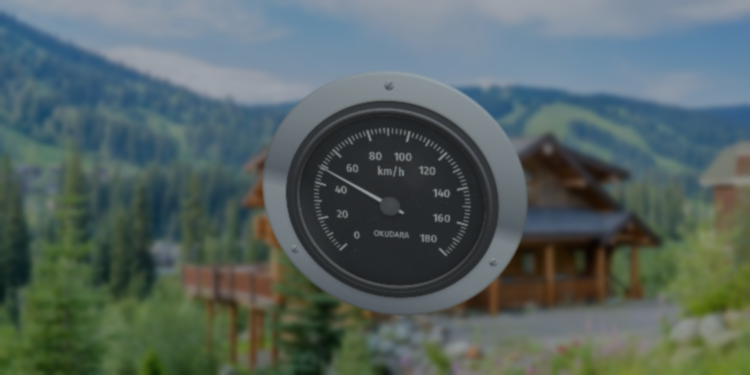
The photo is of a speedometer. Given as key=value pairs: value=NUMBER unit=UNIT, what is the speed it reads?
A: value=50 unit=km/h
